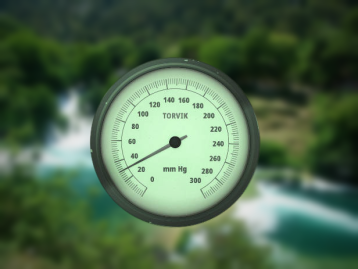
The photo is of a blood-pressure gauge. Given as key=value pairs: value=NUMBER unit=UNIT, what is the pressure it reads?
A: value=30 unit=mmHg
